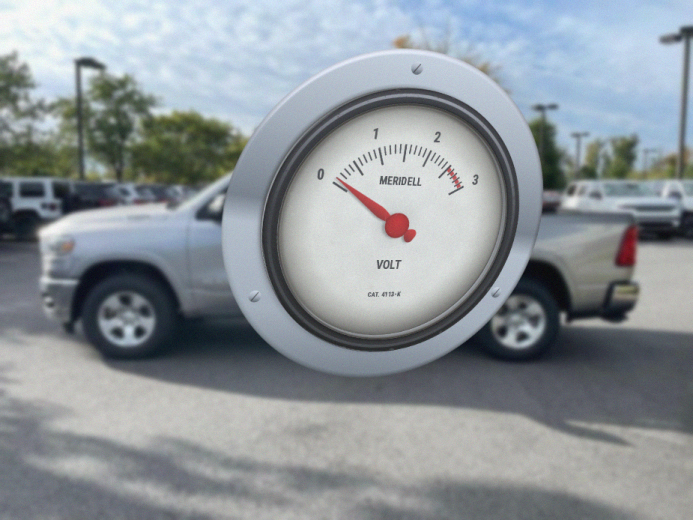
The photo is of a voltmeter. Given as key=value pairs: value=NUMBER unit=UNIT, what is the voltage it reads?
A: value=0.1 unit=V
